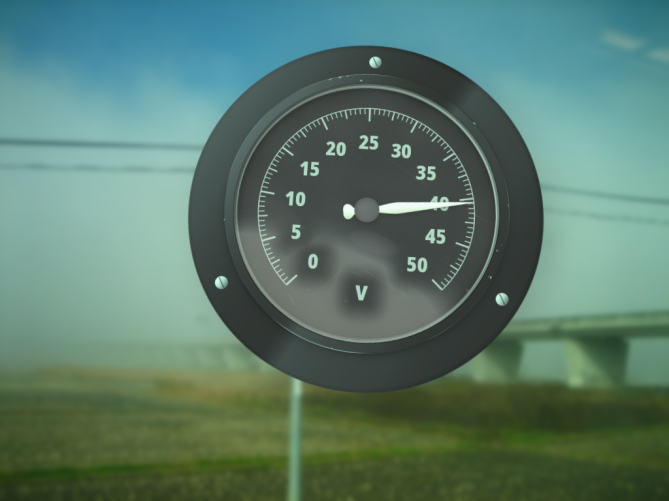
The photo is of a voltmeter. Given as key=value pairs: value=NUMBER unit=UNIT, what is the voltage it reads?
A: value=40.5 unit=V
